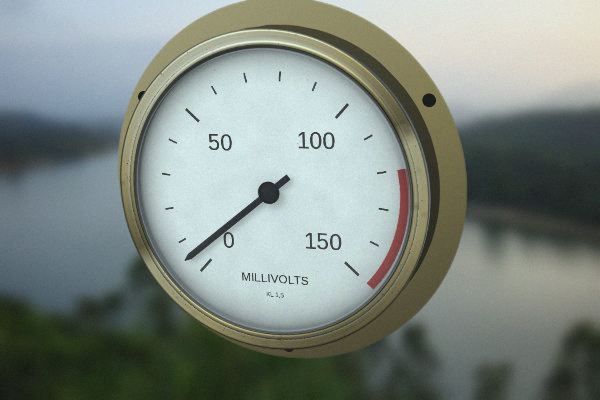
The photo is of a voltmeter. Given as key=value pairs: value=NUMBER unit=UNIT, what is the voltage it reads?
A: value=5 unit=mV
